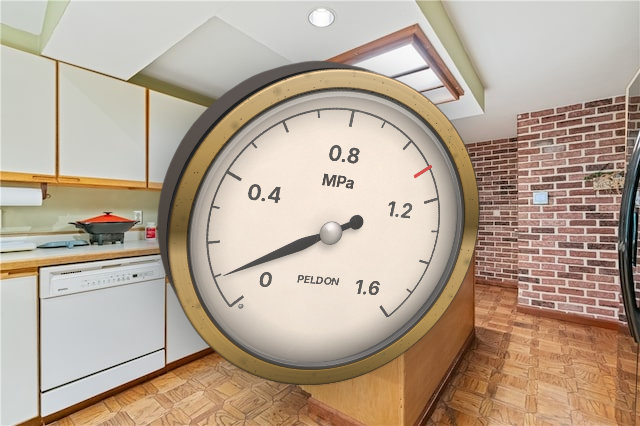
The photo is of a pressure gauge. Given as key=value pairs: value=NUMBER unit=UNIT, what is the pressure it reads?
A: value=0.1 unit=MPa
